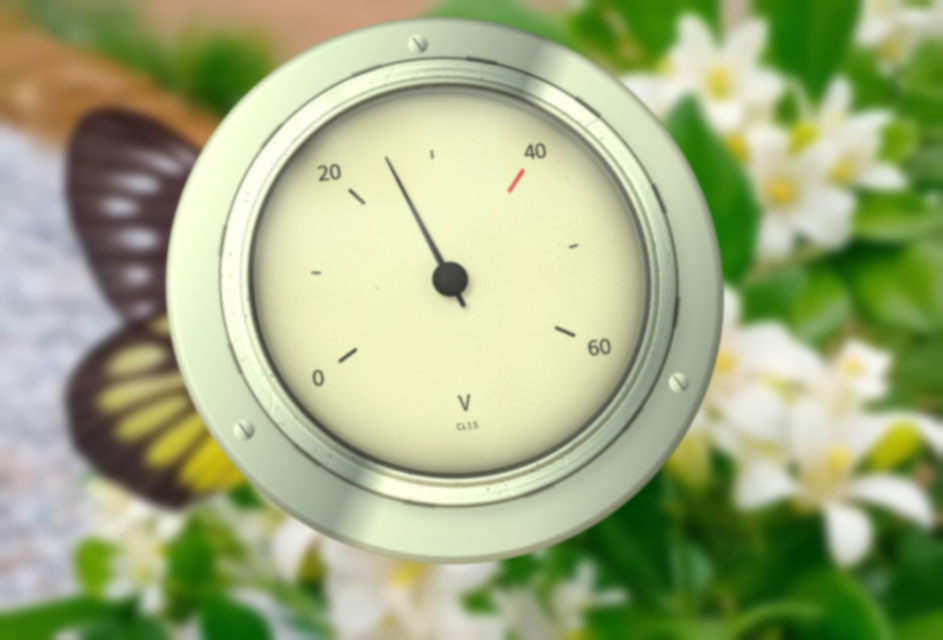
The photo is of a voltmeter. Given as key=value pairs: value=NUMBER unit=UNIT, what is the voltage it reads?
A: value=25 unit=V
